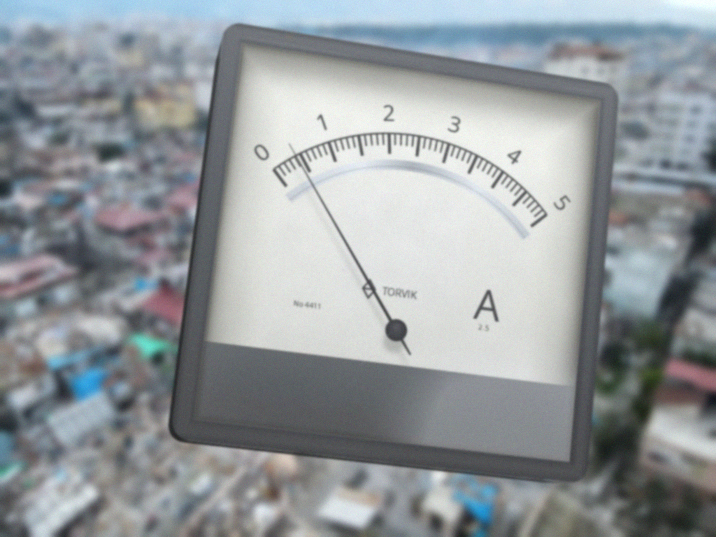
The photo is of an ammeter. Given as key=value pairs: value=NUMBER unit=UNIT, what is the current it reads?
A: value=0.4 unit=A
